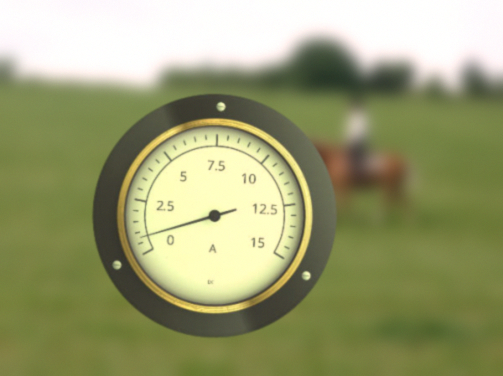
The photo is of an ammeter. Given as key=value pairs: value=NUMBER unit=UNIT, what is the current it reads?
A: value=0.75 unit=A
